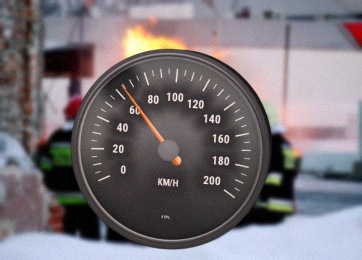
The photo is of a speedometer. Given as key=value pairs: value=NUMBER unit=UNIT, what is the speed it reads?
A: value=65 unit=km/h
